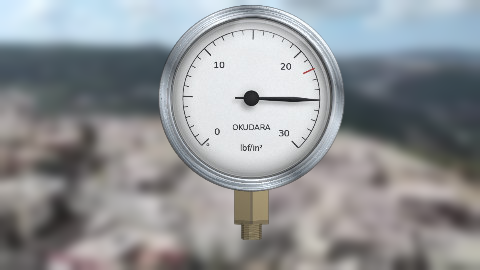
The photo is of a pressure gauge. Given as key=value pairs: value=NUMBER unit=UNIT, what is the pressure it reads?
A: value=25 unit=psi
